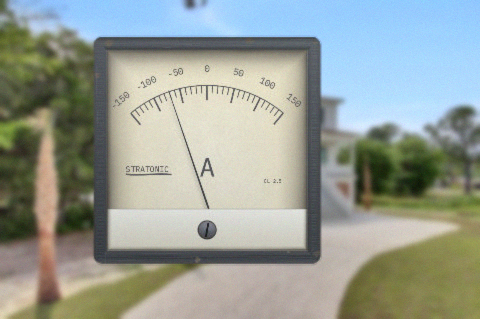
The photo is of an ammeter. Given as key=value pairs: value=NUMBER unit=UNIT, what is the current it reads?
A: value=-70 unit=A
